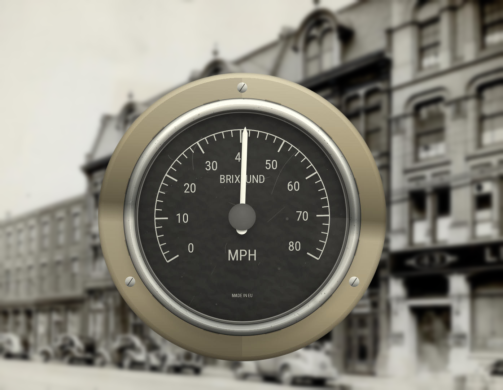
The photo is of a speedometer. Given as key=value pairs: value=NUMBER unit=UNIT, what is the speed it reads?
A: value=41 unit=mph
